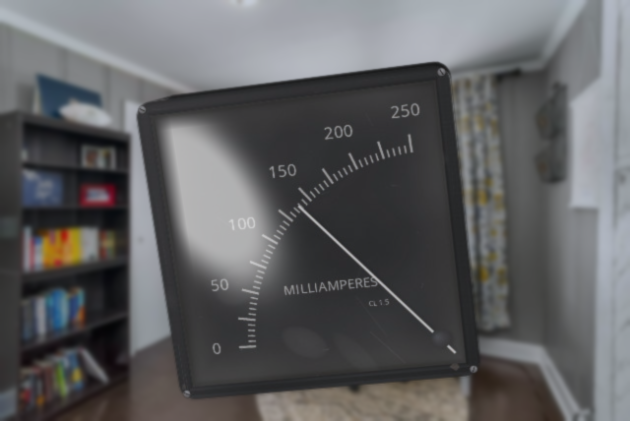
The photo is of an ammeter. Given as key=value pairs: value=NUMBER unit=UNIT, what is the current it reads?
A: value=140 unit=mA
